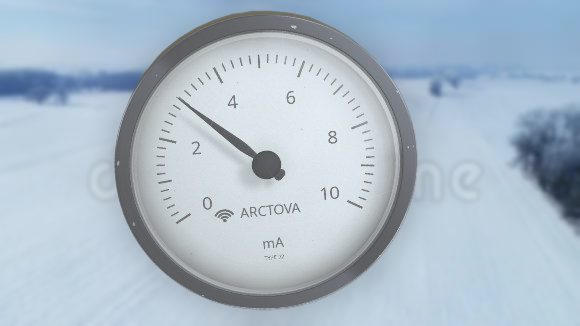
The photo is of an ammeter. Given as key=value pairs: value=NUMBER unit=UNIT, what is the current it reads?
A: value=3 unit=mA
